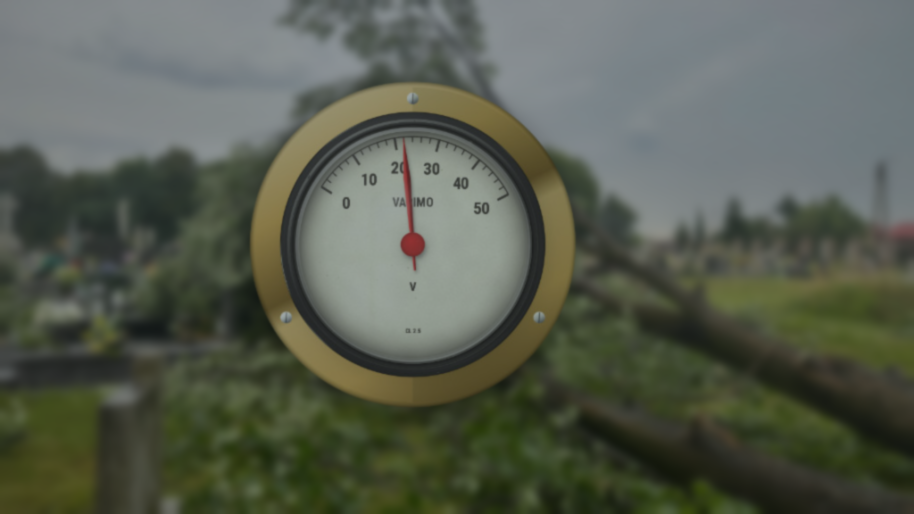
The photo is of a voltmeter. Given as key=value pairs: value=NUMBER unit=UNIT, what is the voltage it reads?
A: value=22 unit=V
